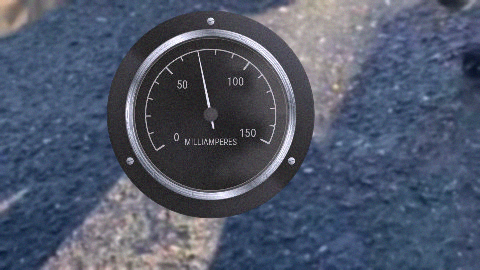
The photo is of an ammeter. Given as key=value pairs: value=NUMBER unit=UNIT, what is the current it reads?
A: value=70 unit=mA
